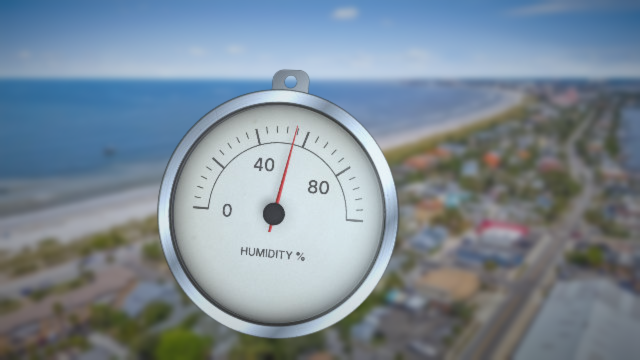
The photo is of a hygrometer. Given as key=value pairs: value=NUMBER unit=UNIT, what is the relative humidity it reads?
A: value=56 unit=%
